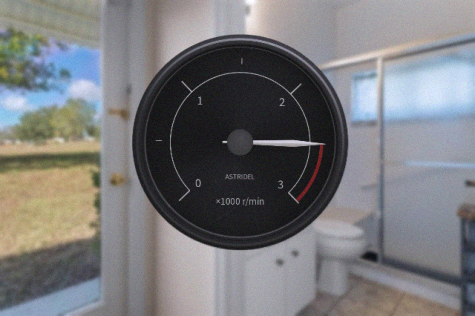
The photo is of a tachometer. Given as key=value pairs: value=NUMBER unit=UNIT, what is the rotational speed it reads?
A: value=2500 unit=rpm
